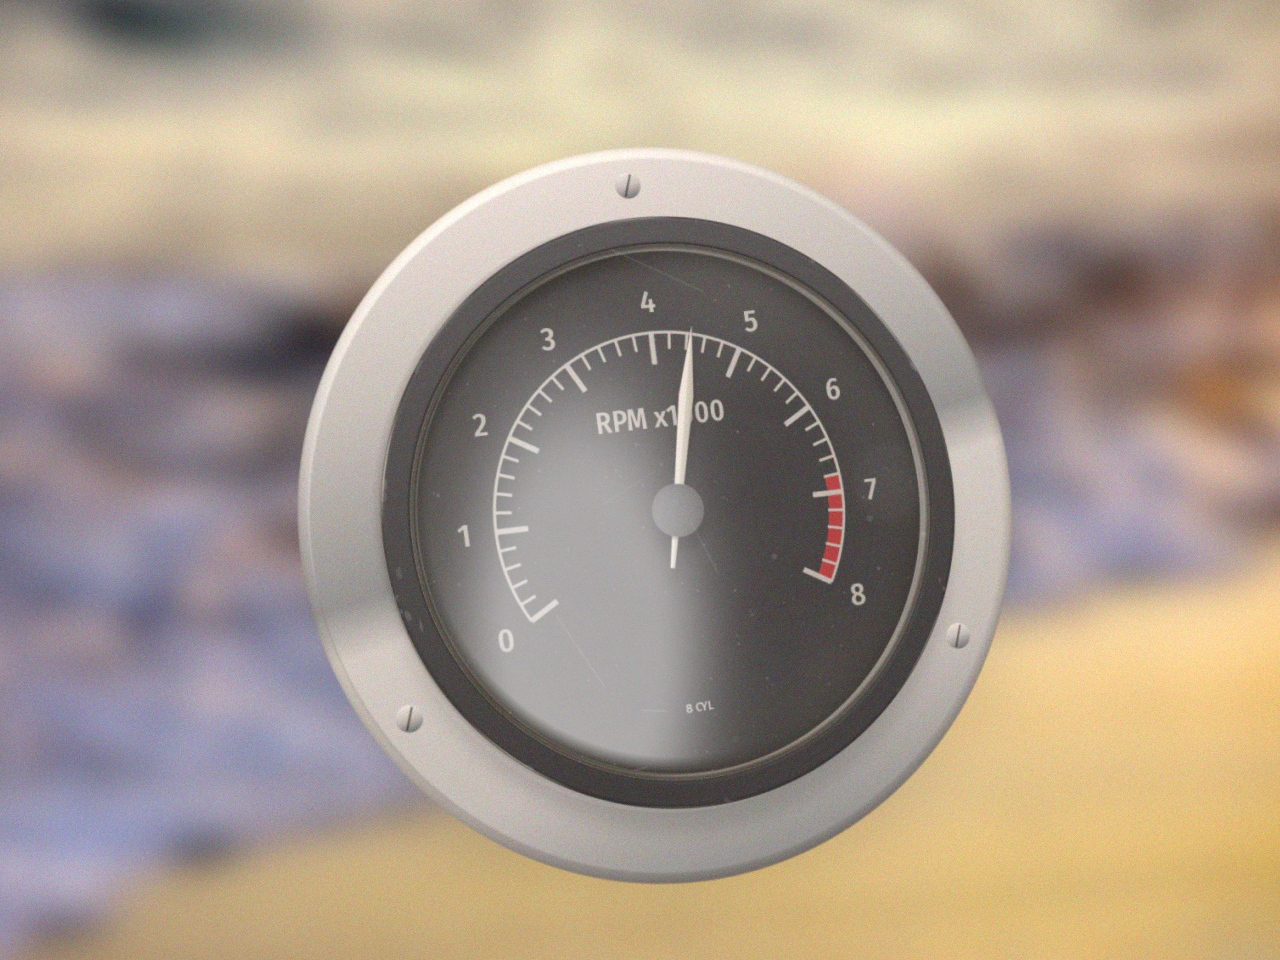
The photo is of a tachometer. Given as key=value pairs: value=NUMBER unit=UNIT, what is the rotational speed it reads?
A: value=4400 unit=rpm
